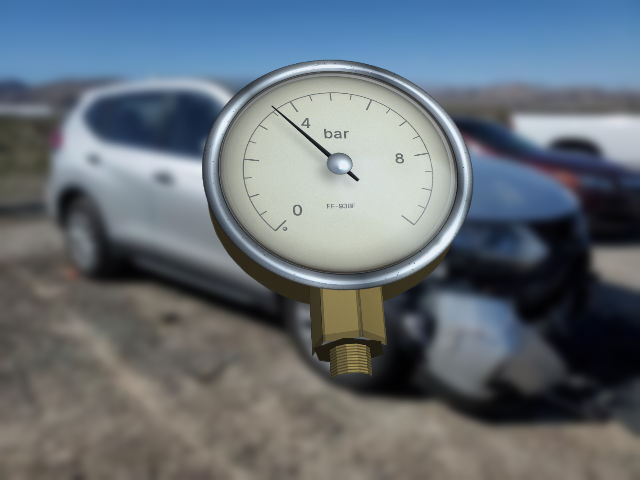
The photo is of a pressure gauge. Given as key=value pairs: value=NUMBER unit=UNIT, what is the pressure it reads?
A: value=3.5 unit=bar
